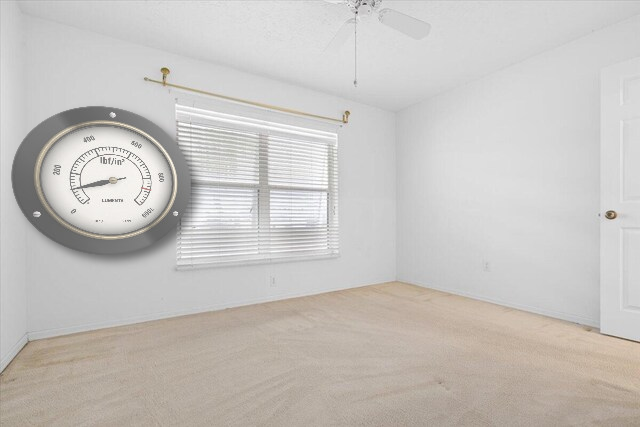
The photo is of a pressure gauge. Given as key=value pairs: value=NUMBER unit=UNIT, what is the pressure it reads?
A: value=100 unit=psi
